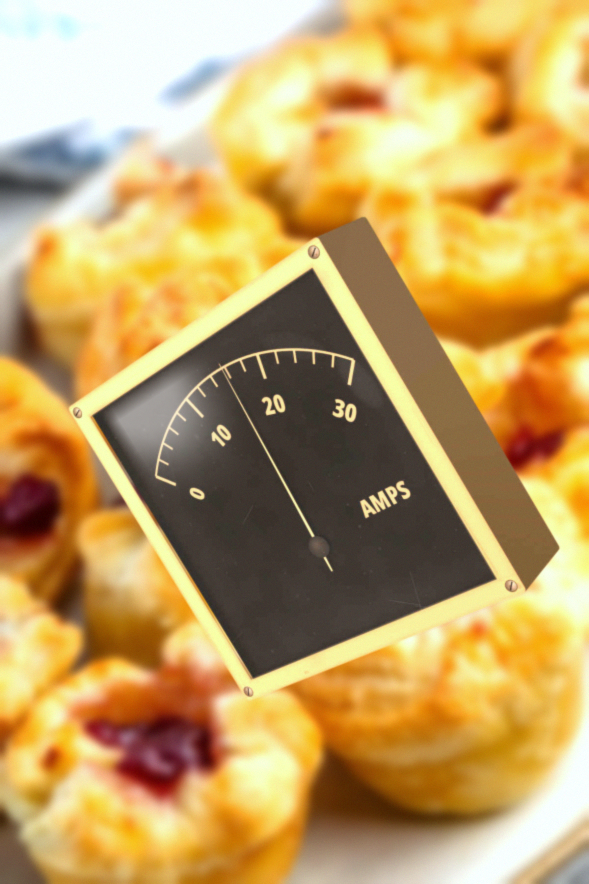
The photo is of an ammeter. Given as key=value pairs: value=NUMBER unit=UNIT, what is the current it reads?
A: value=16 unit=A
